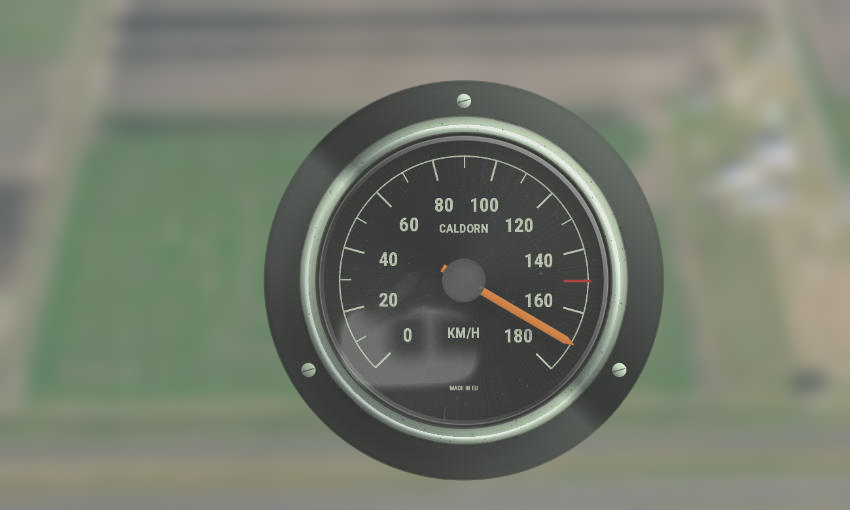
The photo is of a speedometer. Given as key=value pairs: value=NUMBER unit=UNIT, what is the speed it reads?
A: value=170 unit=km/h
